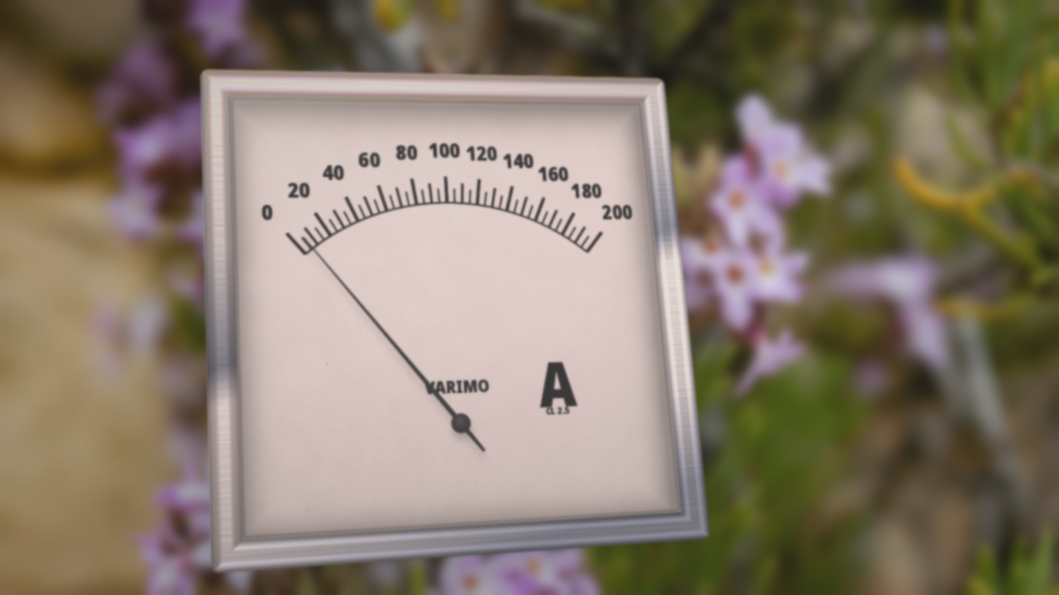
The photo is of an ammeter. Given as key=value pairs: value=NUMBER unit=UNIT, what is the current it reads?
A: value=5 unit=A
